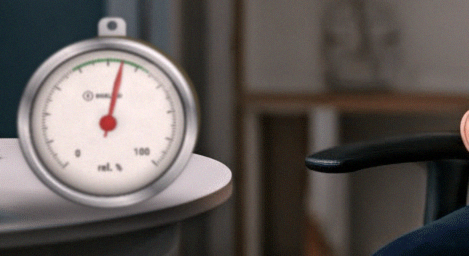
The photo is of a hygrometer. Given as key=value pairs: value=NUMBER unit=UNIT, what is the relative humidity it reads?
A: value=55 unit=%
